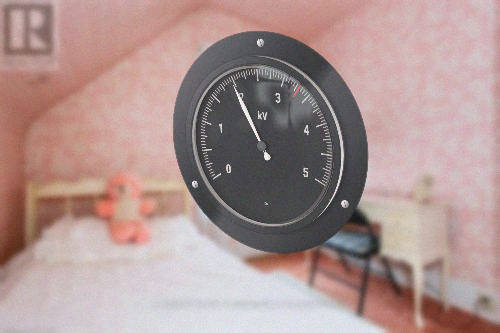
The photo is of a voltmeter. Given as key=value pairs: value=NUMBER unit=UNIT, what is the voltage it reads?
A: value=2 unit=kV
